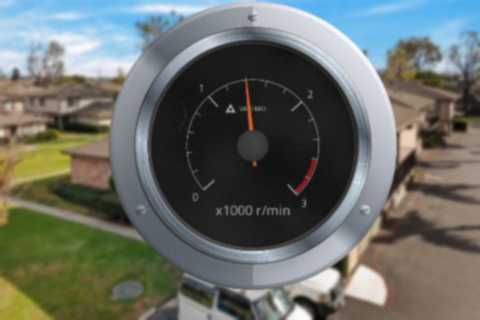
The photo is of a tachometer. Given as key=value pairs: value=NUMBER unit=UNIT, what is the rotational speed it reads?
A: value=1400 unit=rpm
